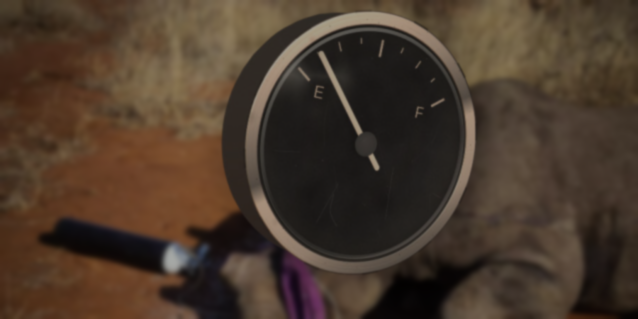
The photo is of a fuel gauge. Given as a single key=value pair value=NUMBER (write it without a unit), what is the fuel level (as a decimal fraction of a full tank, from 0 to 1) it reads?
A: value=0.125
